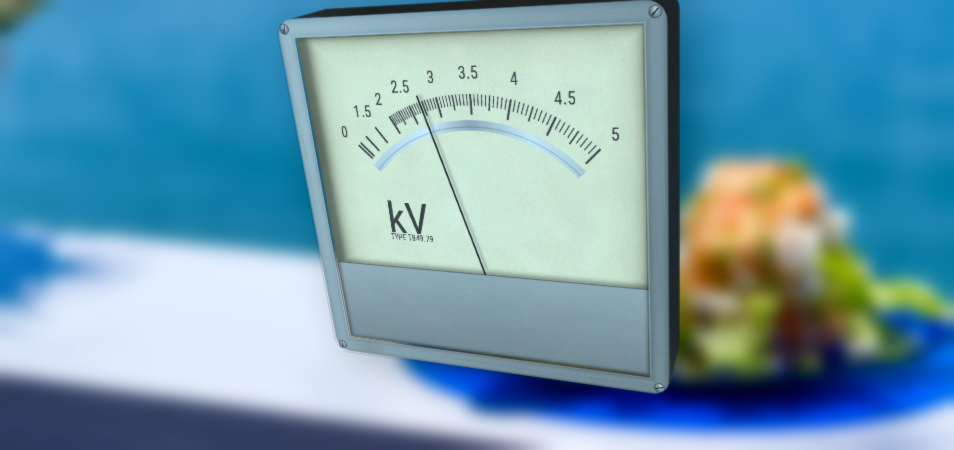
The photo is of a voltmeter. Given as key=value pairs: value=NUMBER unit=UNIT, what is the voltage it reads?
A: value=2.75 unit=kV
